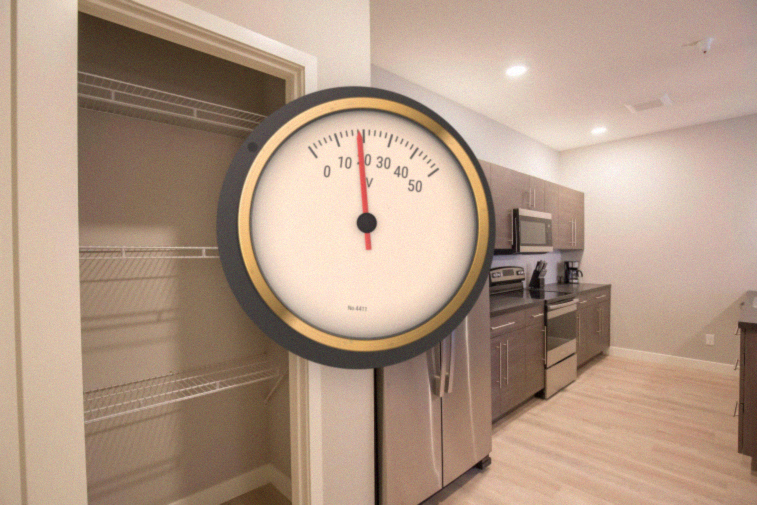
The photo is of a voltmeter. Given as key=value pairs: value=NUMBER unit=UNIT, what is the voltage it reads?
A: value=18 unit=V
